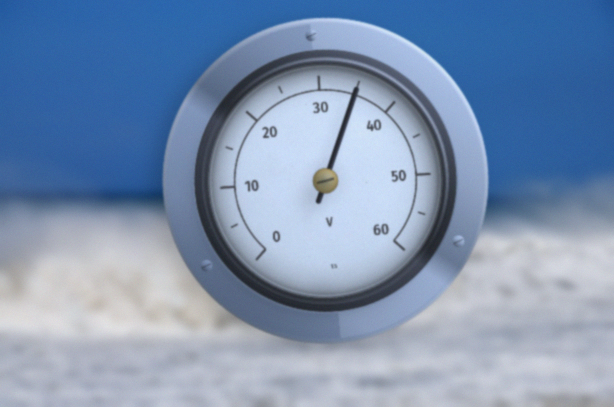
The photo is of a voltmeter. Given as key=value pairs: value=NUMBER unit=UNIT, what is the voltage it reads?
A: value=35 unit=V
